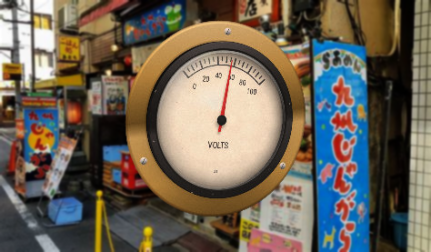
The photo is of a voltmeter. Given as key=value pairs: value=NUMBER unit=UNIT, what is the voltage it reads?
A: value=55 unit=V
